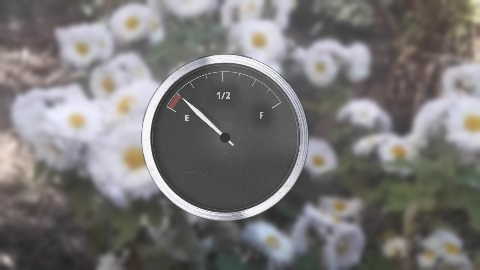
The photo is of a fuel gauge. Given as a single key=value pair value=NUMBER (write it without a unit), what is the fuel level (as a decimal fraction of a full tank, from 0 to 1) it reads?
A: value=0.125
